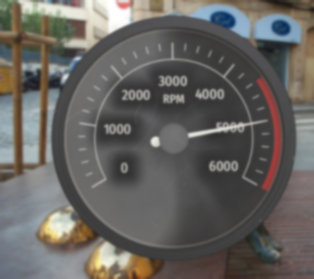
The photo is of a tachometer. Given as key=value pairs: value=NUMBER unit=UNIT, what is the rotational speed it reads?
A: value=5000 unit=rpm
